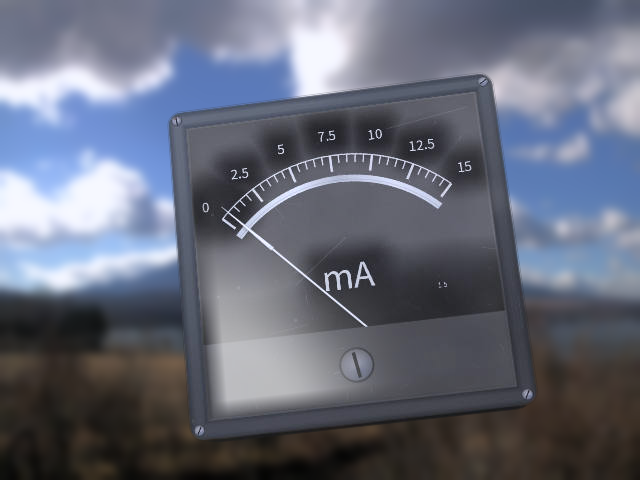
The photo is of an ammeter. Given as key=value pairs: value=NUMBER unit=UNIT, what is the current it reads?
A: value=0.5 unit=mA
